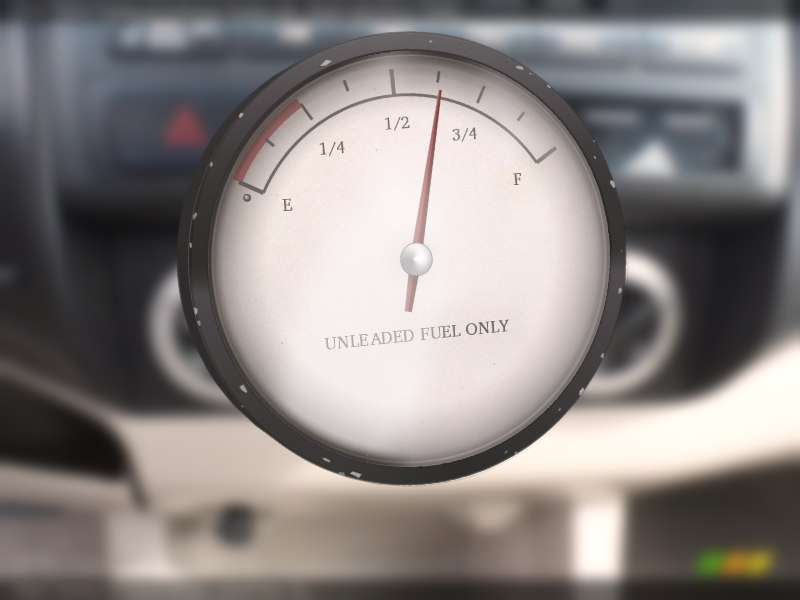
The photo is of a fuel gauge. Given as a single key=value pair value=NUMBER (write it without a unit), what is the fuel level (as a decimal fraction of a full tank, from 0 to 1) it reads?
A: value=0.625
